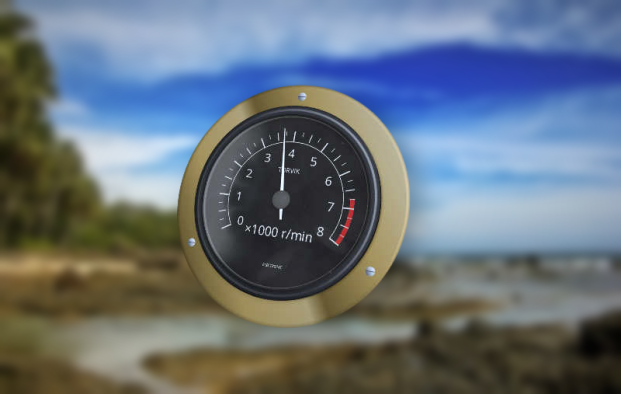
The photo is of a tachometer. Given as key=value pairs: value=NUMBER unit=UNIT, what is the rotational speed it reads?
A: value=3750 unit=rpm
